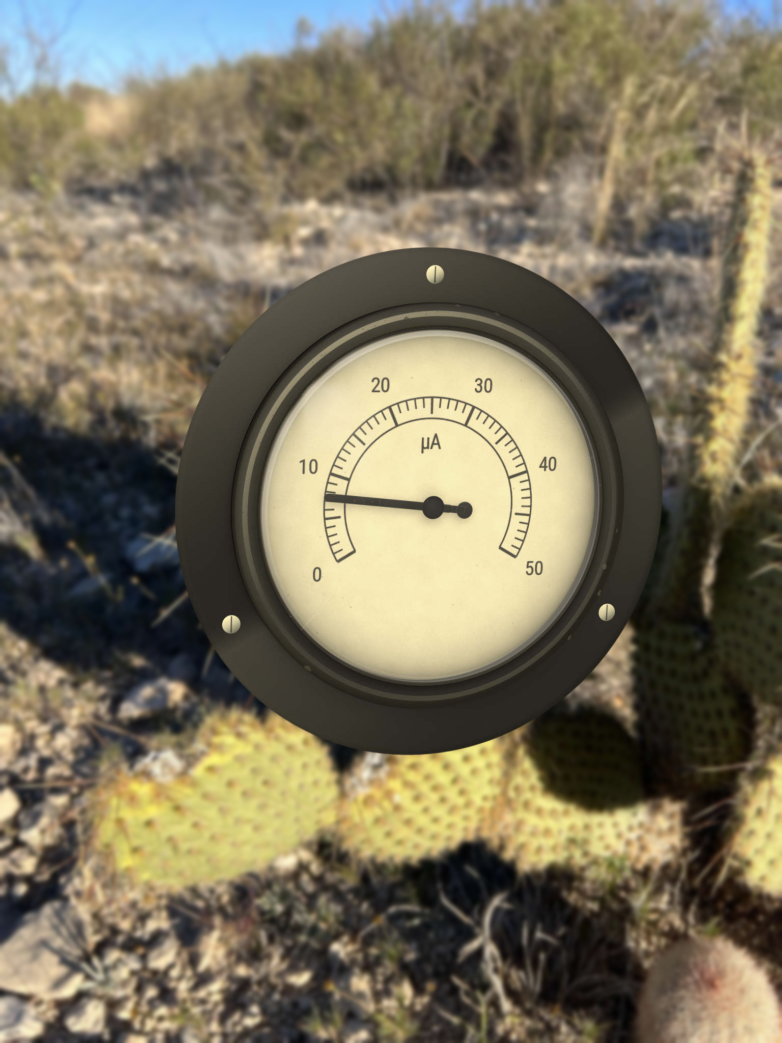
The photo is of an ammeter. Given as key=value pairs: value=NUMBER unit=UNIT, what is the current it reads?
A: value=7.5 unit=µA
